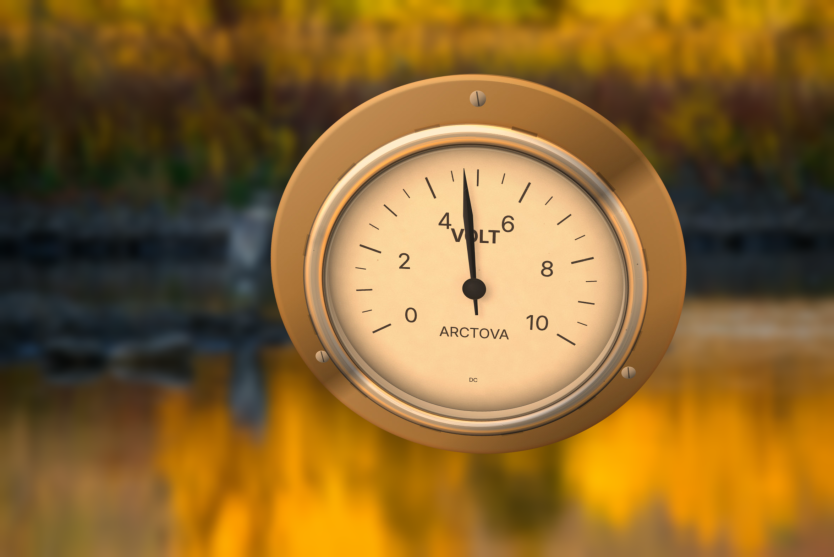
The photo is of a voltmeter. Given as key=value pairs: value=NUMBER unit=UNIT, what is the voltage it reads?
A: value=4.75 unit=V
